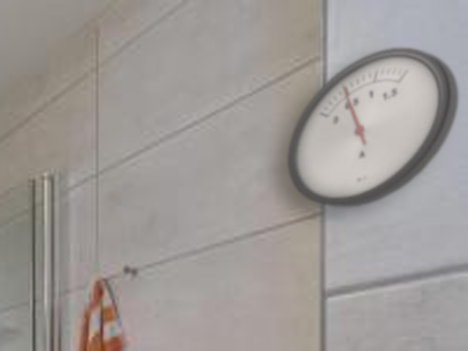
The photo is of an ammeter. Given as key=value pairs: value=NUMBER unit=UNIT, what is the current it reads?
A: value=0.5 unit=A
